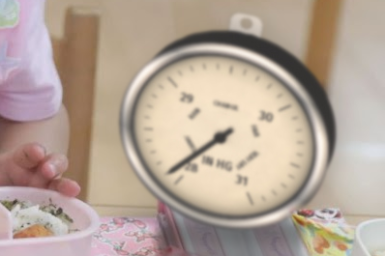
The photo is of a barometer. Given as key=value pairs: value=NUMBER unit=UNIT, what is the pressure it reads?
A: value=28.1 unit=inHg
